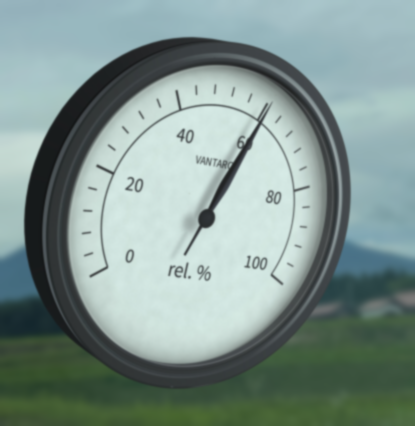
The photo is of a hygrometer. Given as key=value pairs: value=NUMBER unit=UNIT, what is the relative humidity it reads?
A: value=60 unit=%
